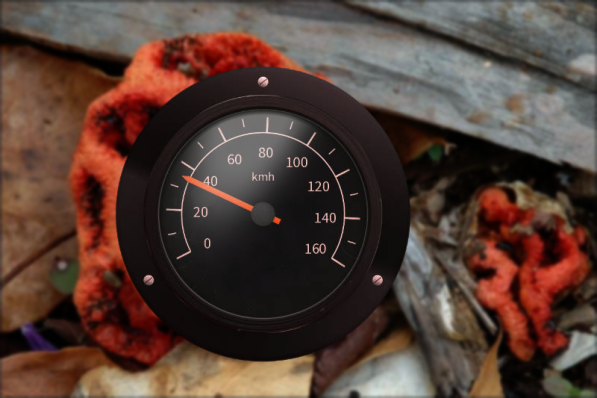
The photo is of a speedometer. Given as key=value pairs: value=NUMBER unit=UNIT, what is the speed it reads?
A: value=35 unit=km/h
